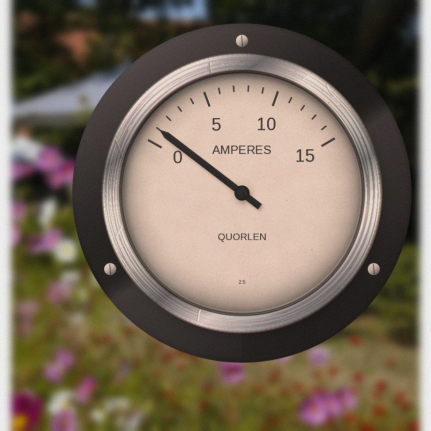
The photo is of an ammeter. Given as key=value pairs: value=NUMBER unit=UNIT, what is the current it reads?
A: value=1 unit=A
